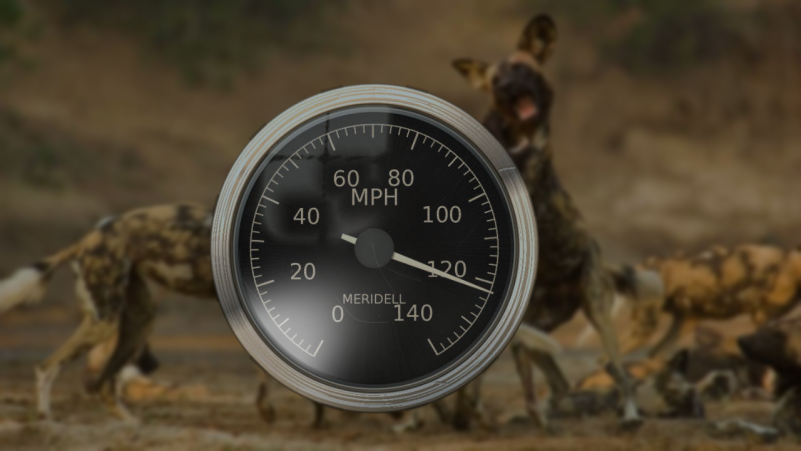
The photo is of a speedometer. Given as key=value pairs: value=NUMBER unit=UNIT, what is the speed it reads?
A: value=122 unit=mph
